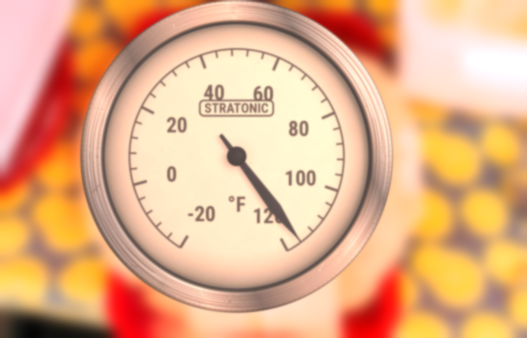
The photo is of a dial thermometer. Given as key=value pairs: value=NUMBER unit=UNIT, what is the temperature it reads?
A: value=116 unit=°F
